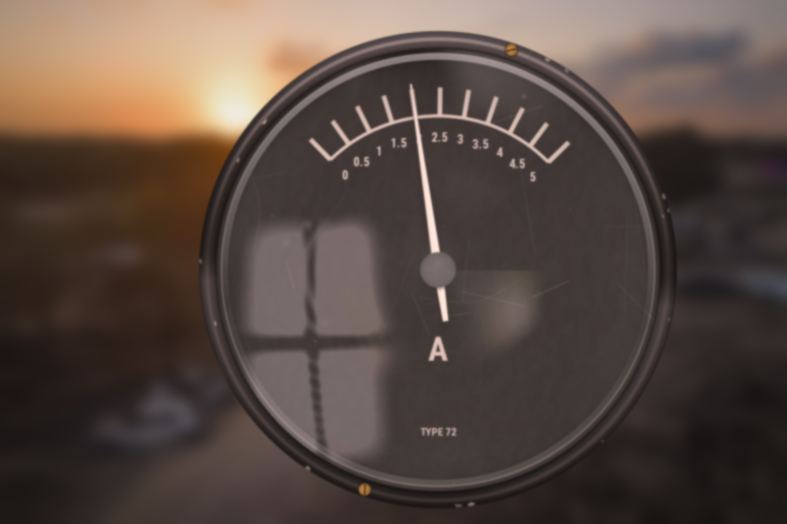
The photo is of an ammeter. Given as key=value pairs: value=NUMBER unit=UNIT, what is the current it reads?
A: value=2 unit=A
